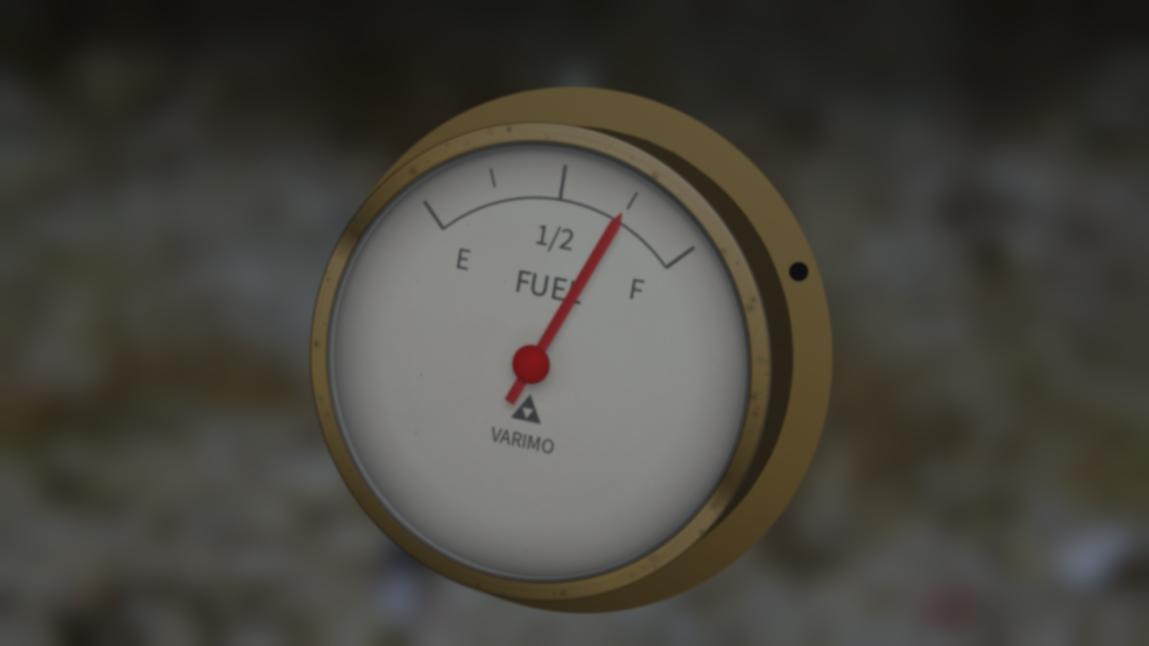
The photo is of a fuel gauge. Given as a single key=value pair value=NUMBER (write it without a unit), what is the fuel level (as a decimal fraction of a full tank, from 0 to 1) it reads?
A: value=0.75
